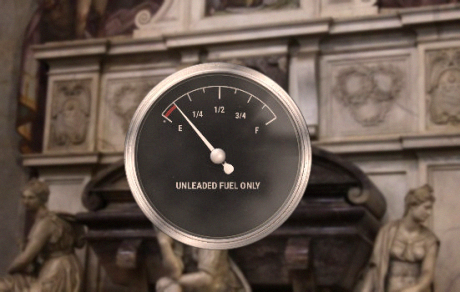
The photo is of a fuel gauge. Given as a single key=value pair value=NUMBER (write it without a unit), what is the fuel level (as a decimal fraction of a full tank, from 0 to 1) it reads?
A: value=0.125
